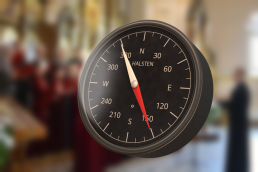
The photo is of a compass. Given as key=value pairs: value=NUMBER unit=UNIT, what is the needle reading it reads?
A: value=150 unit=°
